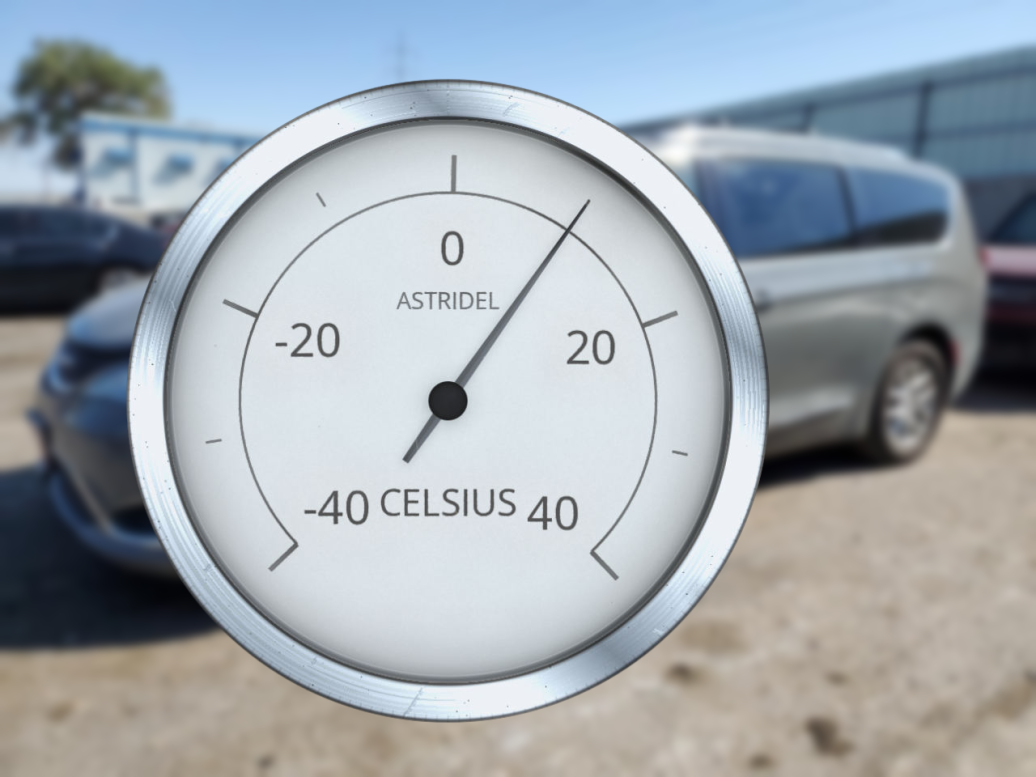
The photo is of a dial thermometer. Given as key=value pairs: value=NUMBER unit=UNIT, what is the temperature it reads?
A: value=10 unit=°C
